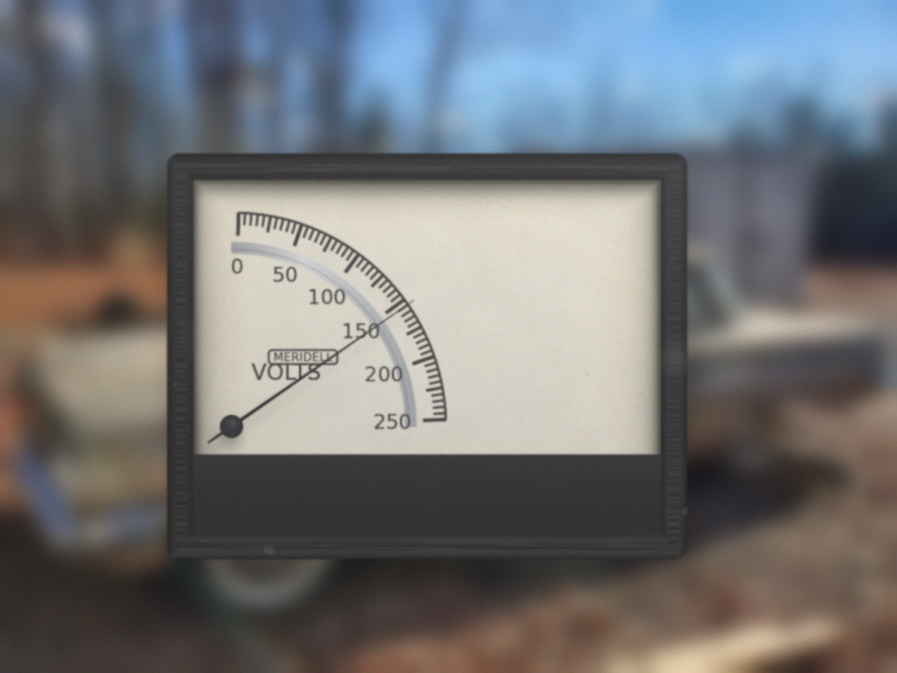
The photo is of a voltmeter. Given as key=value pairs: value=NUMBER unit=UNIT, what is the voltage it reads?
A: value=155 unit=V
